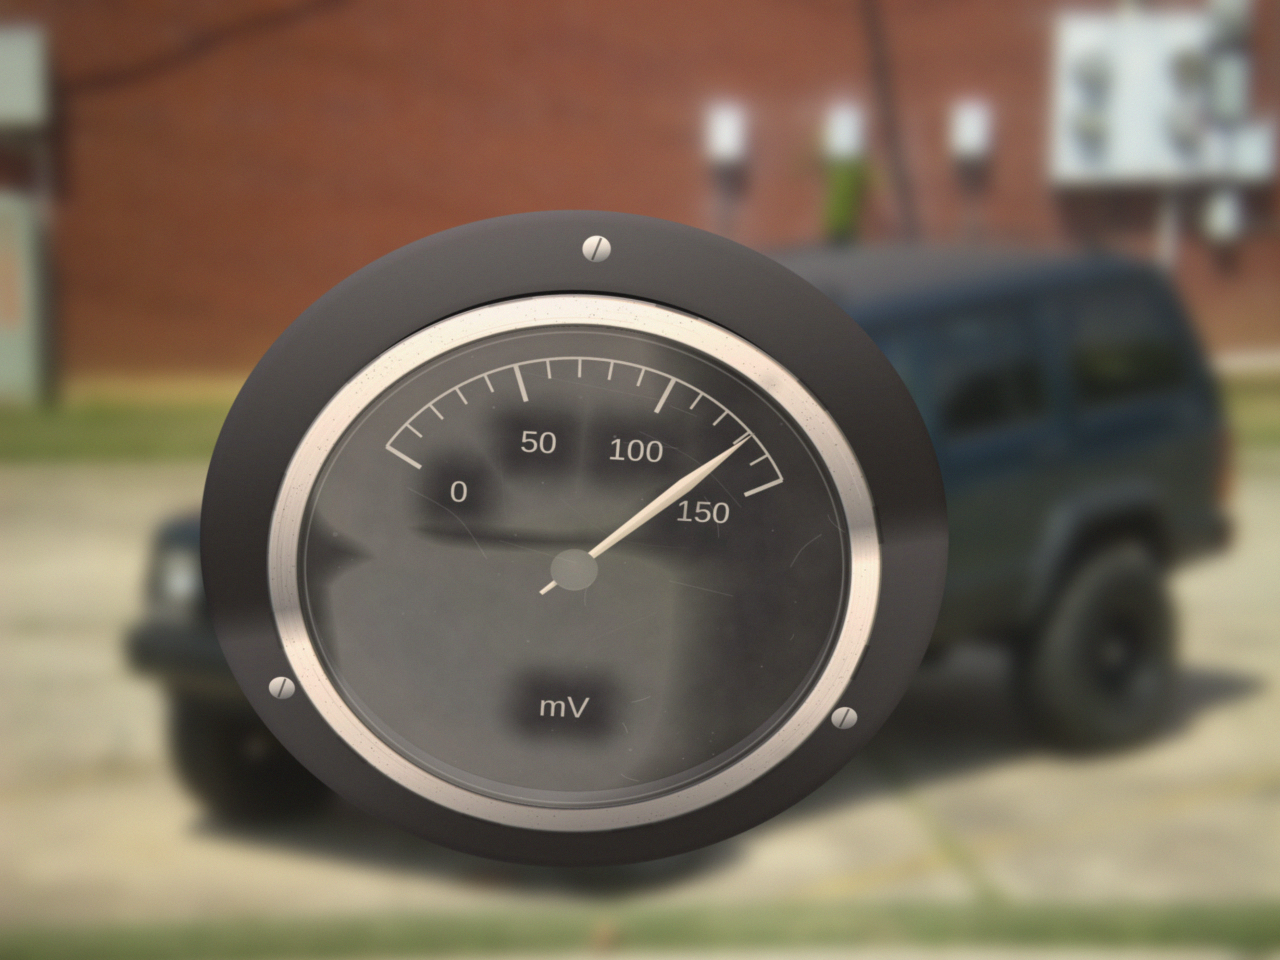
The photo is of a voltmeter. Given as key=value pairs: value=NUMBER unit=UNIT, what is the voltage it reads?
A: value=130 unit=mV
